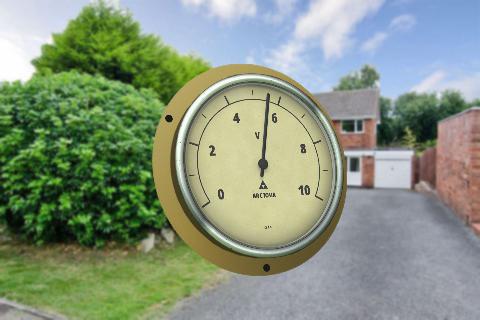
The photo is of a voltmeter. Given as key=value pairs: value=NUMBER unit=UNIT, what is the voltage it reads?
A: value=5.5 unit=V
